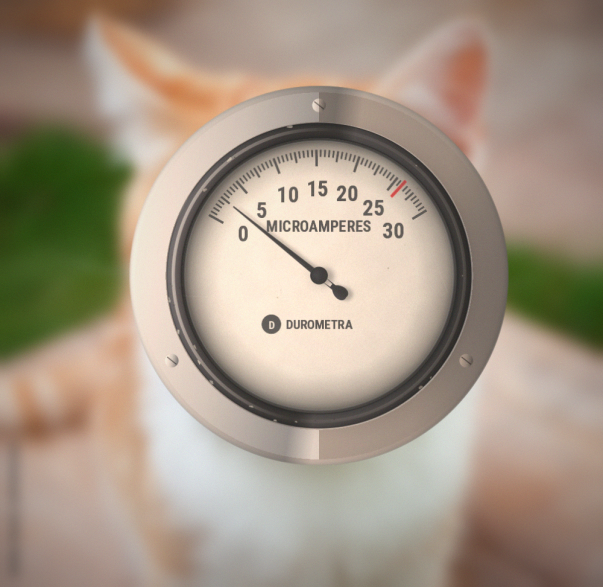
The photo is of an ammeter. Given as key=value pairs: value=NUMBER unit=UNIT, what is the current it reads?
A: value=2.5 unit=µA
